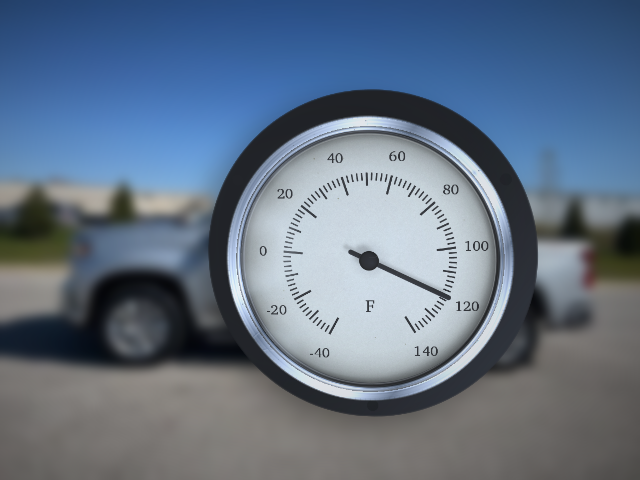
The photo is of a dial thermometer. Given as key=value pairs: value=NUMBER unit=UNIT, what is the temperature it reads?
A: value=120 unit=°F
